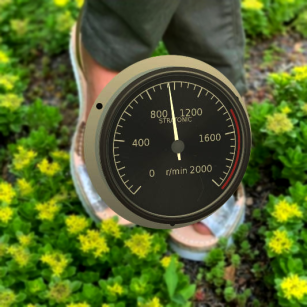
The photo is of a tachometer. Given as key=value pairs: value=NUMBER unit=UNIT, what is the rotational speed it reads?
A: value=950 unit=rpm
